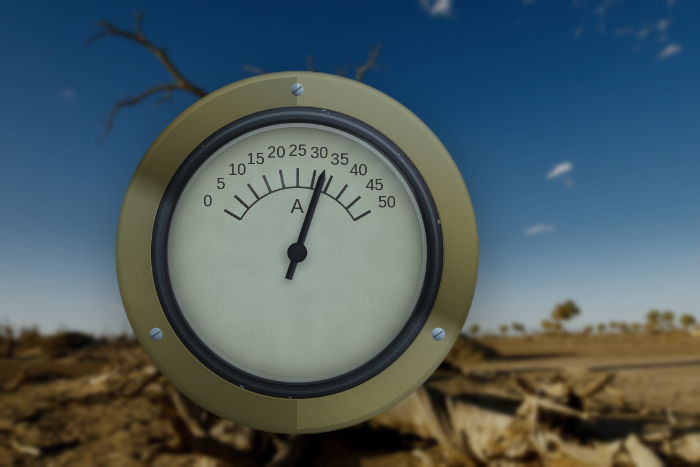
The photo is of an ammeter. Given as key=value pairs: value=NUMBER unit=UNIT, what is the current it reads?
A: value=32.5 unit=A
